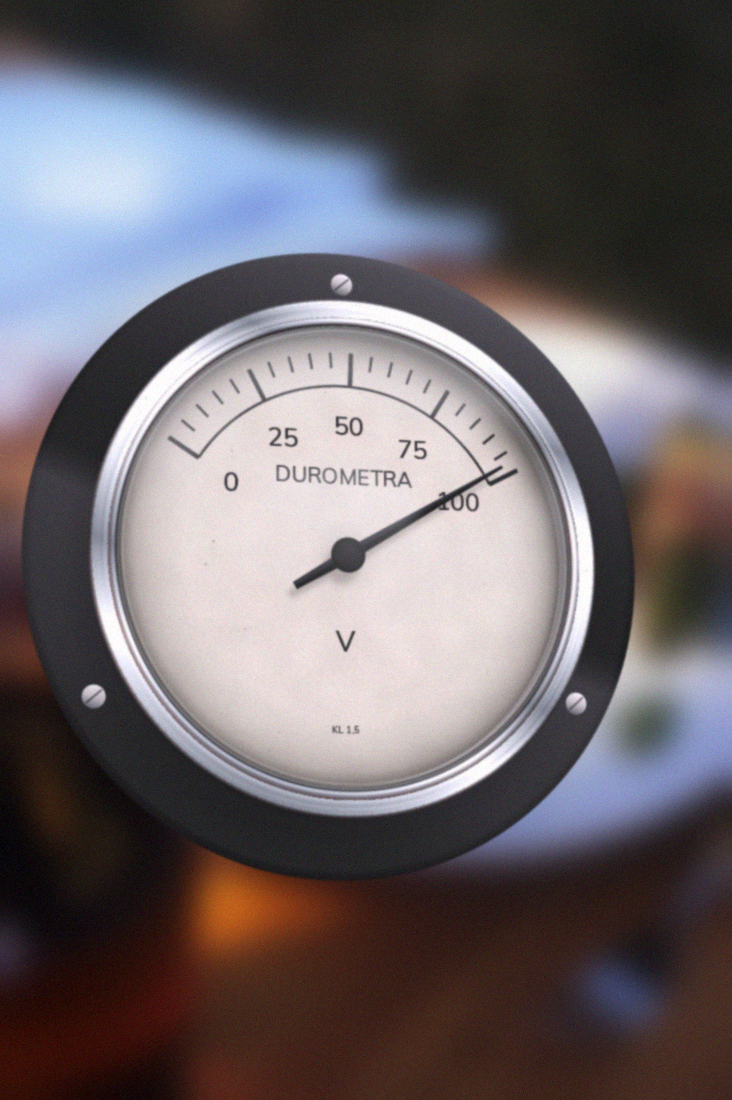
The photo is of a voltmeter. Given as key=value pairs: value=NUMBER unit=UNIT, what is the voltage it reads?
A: value=97.5 unit=V
